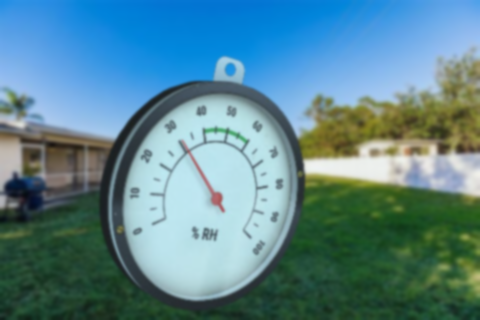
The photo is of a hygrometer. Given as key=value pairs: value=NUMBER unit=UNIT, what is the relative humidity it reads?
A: value=30 unit=%
